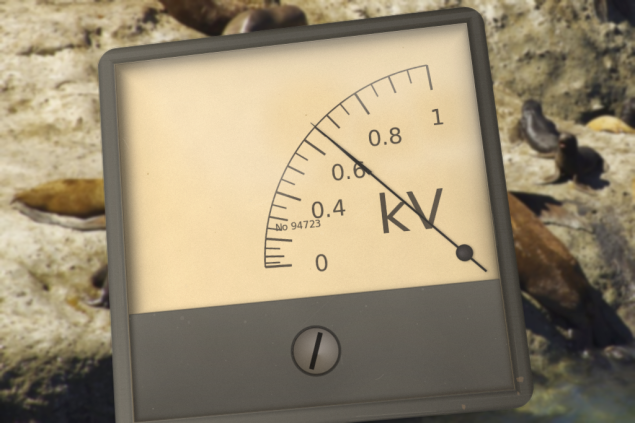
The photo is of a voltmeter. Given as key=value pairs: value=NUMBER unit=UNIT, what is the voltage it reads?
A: value=0.65 unit=kV
